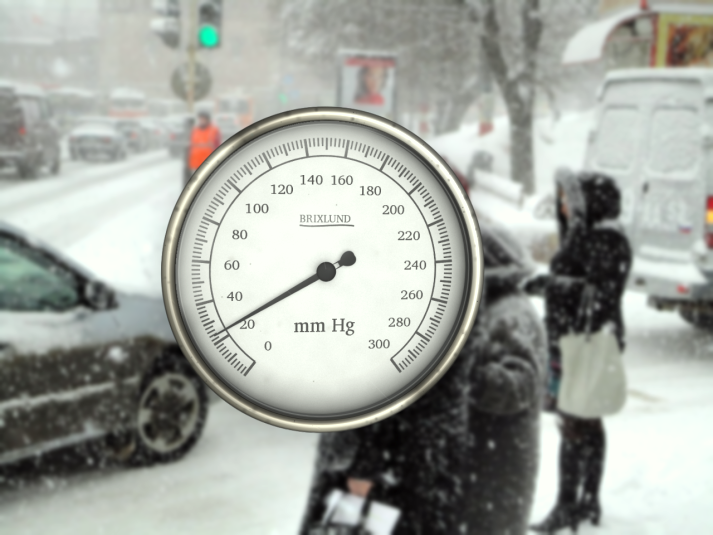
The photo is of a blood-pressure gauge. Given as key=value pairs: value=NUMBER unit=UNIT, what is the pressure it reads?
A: value=24 unit=mmHg
